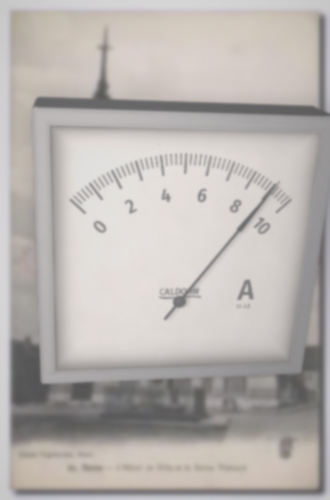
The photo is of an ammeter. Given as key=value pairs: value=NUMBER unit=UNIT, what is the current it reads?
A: value=9 unit=A
